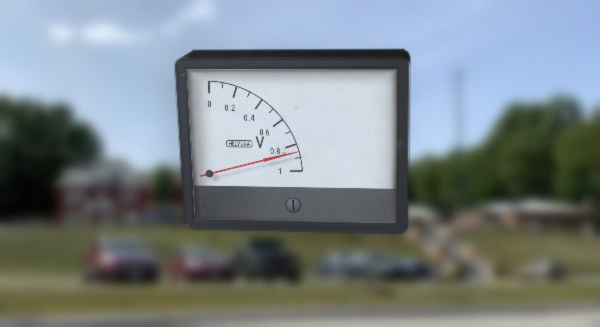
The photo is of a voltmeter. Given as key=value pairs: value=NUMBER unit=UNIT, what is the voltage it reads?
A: value=0.85 unit=V
